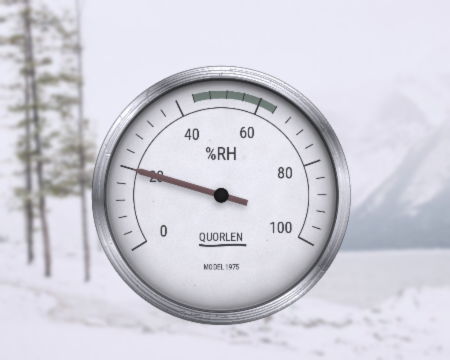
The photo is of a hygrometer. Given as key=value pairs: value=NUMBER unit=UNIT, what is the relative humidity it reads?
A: value=20 unit=%
